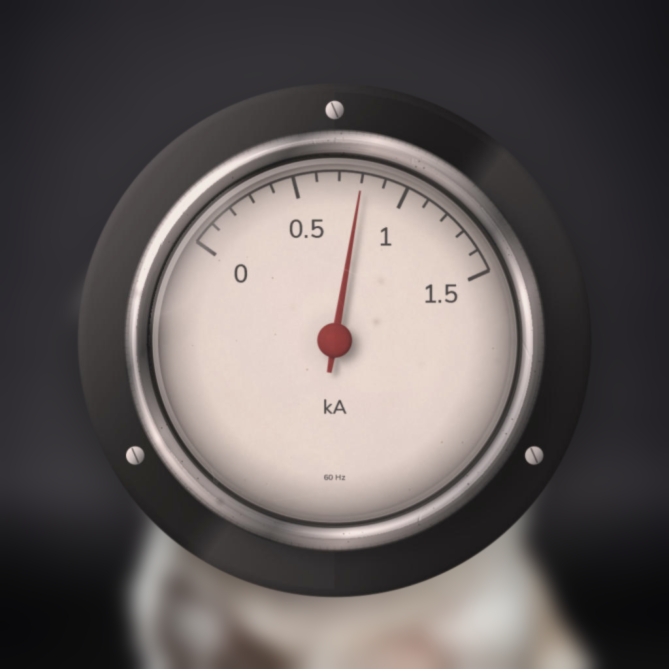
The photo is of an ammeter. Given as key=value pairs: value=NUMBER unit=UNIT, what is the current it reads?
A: value=0.8 unit=kA
